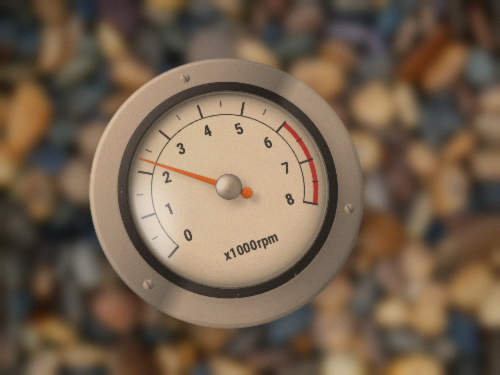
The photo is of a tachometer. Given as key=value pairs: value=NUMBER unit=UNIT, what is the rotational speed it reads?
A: value=2250 unit=rpm
